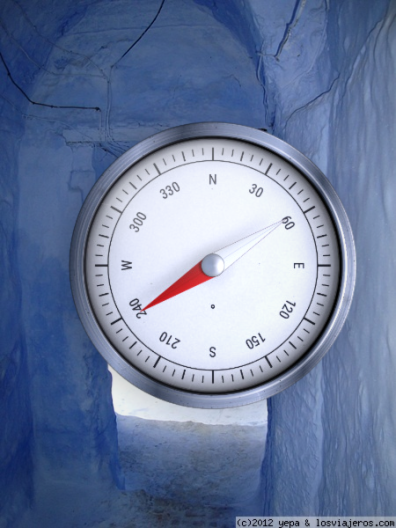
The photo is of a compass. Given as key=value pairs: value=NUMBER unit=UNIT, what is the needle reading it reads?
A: value=237.5 unit=°
